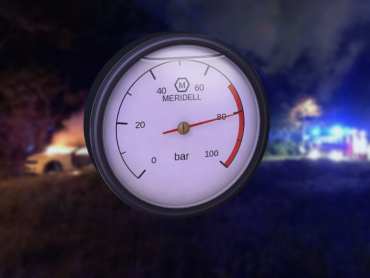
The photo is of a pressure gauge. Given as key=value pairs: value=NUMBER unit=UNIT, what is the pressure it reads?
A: value=80 unit=bar
